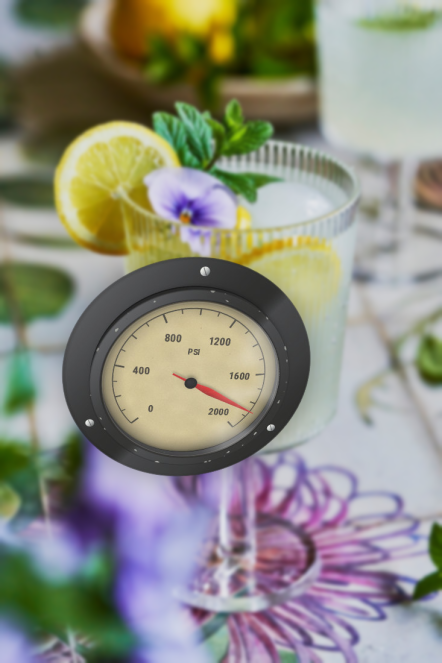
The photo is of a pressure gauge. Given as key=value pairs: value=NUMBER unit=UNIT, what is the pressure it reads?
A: value=1850 unit=psi
